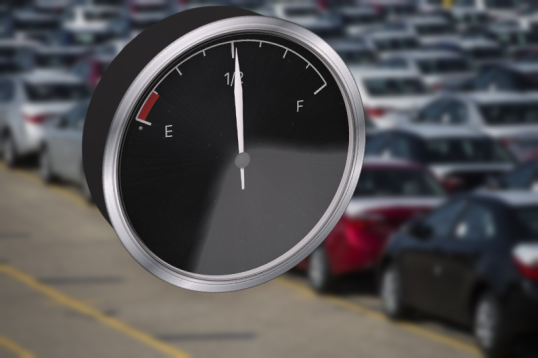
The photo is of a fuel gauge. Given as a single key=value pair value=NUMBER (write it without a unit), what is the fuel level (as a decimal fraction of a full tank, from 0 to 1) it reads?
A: value=0.5
